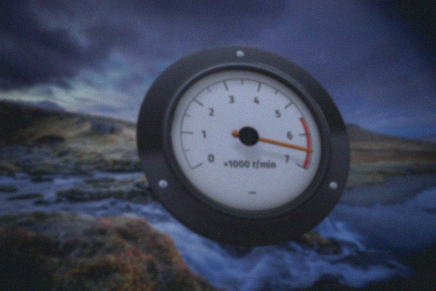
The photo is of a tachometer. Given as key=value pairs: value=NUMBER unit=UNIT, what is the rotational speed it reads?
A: value=6500 unit=rpm
